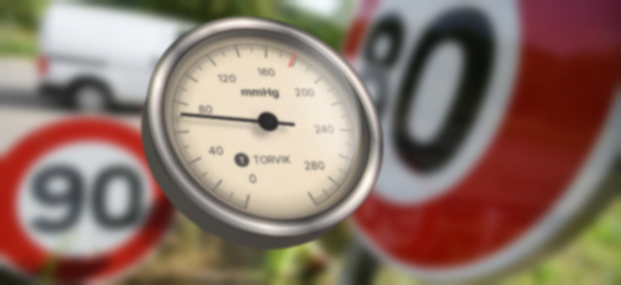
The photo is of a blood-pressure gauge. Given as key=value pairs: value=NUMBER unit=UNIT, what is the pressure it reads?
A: value=70 unit=mmHg
